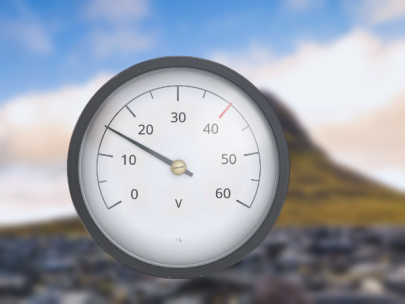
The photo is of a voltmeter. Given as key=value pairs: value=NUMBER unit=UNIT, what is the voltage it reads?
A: value=15 unit=V
